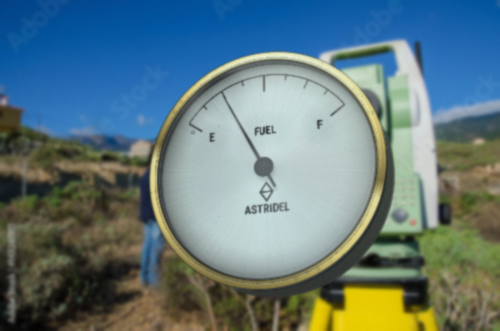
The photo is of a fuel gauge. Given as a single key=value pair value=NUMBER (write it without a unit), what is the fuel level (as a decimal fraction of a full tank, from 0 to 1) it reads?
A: value=0.25
